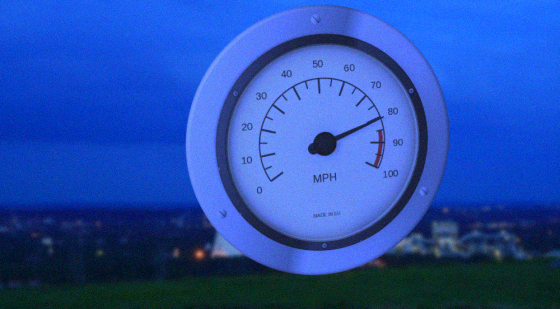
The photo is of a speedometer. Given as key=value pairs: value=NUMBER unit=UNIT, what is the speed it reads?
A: value=80 unit=mph
